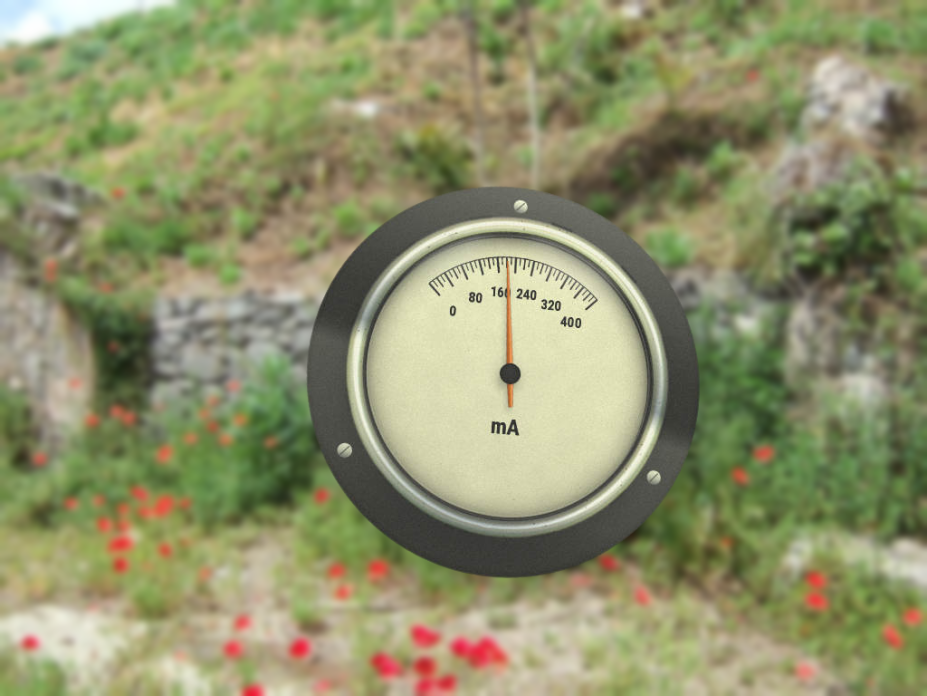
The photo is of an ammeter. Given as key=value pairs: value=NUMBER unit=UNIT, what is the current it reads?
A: value=180 unit=mA
